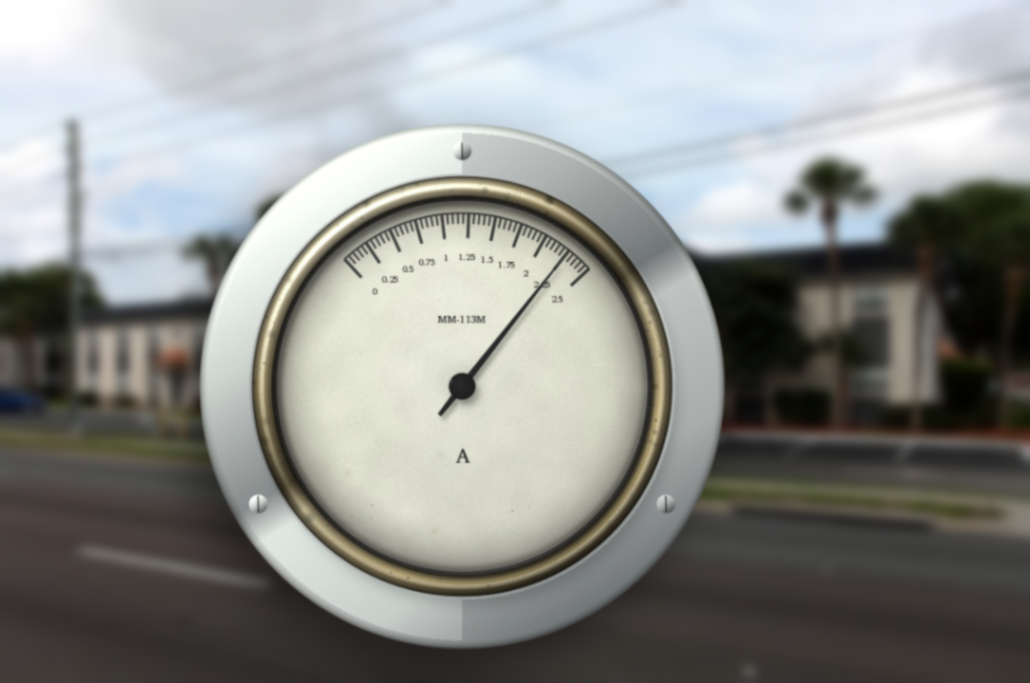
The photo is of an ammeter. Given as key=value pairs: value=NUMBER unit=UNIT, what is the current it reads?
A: value=2.25 unit=A
